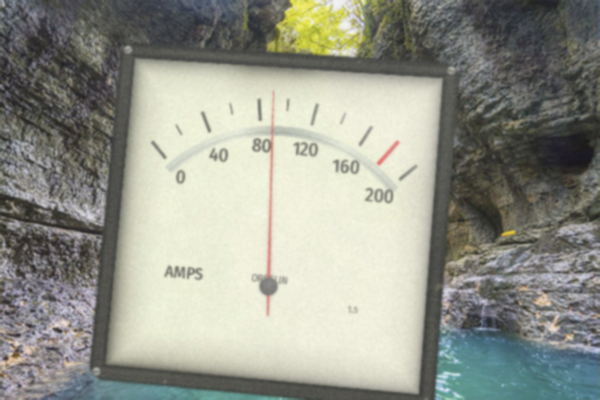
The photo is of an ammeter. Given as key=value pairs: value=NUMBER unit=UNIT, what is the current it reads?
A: value=90 unit=A
